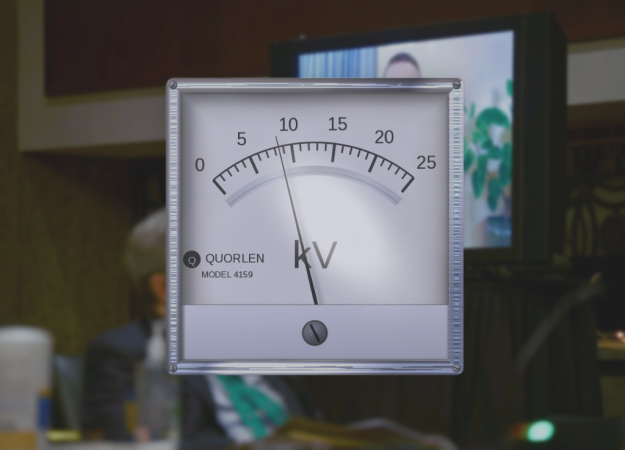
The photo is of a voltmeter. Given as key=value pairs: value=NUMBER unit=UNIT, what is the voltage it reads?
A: value=8.5 unit=kV
